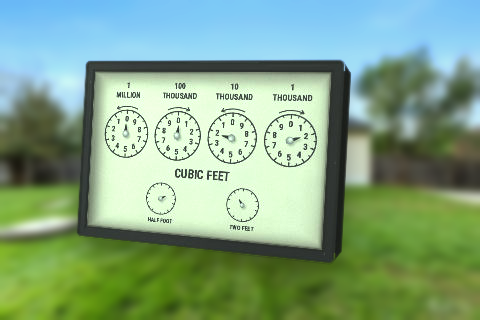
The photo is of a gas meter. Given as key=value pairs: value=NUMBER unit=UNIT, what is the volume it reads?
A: value=2200 unit=ft³
